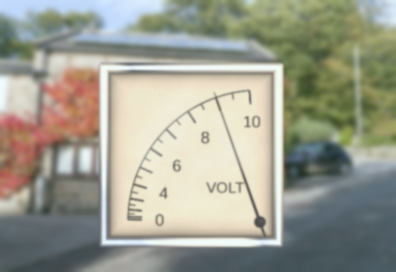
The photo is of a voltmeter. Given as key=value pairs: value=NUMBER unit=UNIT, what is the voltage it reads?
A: value=9 unit=V
